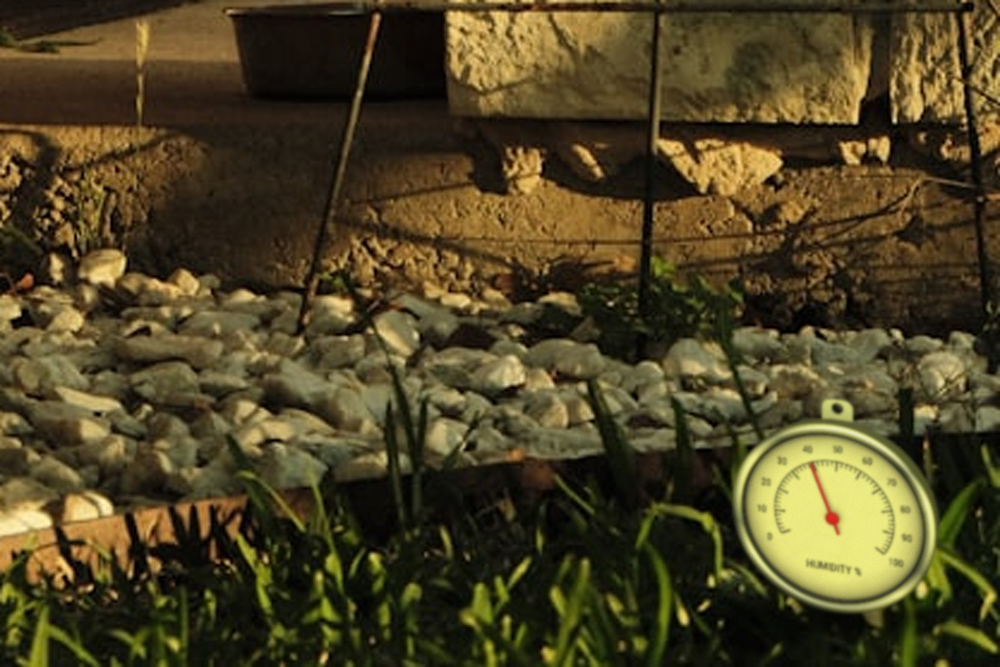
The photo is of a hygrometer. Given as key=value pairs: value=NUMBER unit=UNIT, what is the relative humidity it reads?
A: value=40 unit=%
